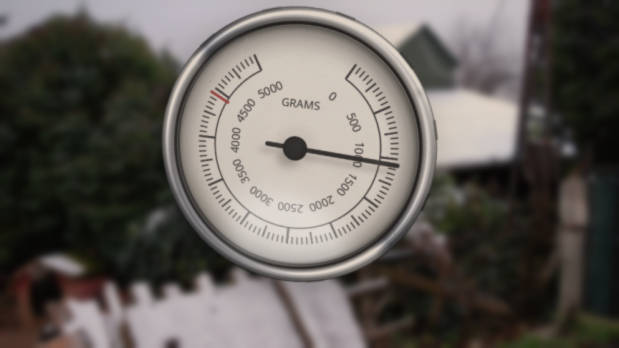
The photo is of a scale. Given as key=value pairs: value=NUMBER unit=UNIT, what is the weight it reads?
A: value=1050 unit=g
